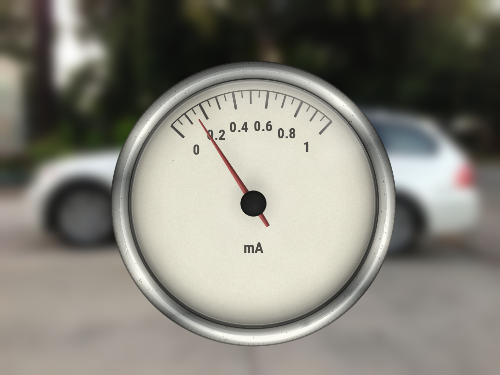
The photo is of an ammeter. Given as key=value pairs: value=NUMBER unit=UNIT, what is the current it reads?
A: value=0.15 unit=mA
